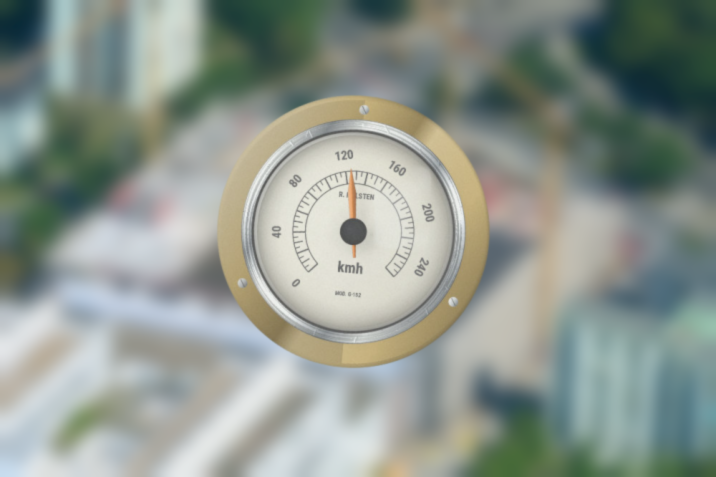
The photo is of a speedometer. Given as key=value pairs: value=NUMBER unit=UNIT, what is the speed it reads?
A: value=125 unit=km/h
